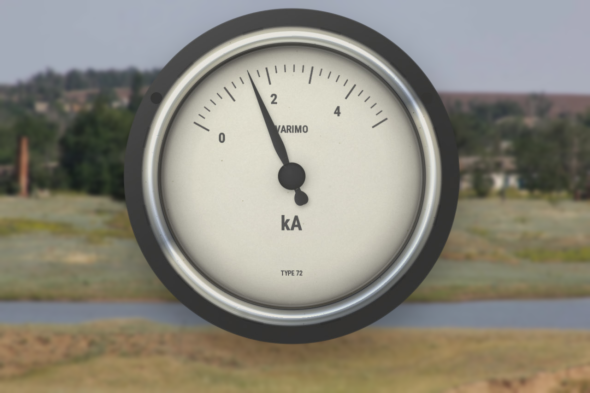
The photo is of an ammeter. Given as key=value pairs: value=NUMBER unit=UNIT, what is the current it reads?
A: value=1.6 unit=kA
